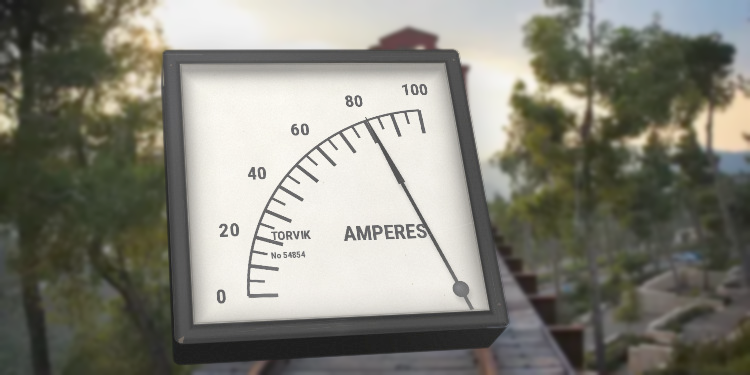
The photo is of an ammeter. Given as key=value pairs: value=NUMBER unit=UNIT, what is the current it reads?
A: value=80 unit=A
